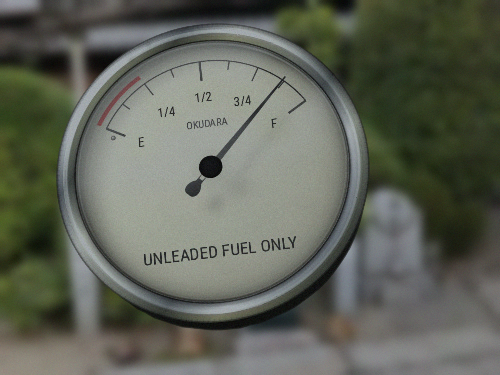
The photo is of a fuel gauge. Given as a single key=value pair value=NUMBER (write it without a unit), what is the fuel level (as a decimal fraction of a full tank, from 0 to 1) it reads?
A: value=0.875
